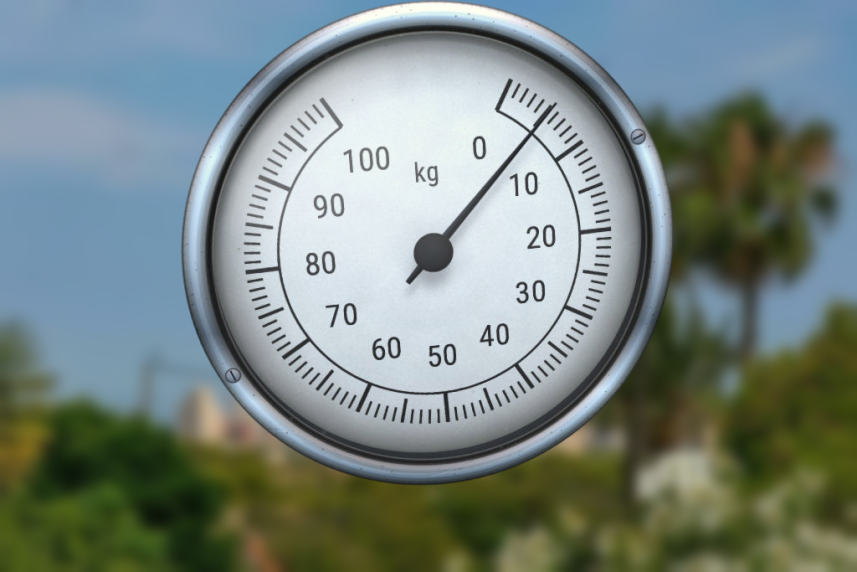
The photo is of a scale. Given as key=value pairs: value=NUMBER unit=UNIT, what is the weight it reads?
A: value=5 unit=kg
